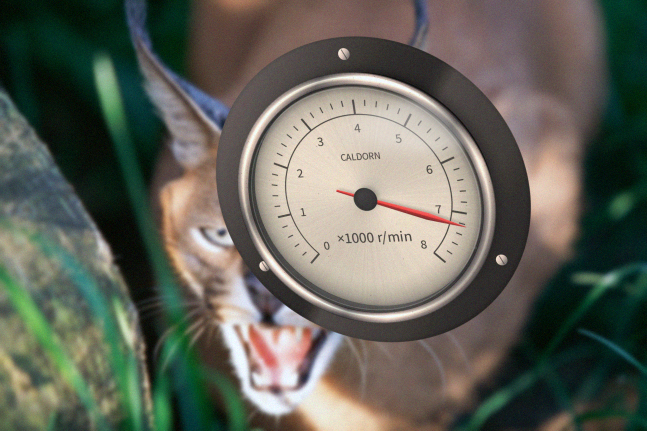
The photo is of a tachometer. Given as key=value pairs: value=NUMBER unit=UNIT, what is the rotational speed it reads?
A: value=7200 unit=rpm
